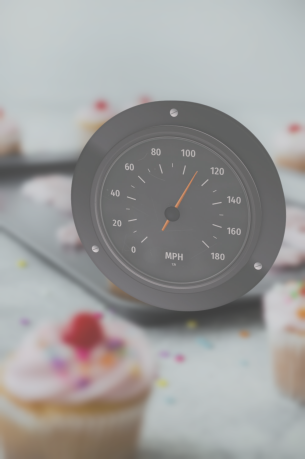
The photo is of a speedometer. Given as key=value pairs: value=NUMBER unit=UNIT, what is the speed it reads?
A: value=110 unit=mph
